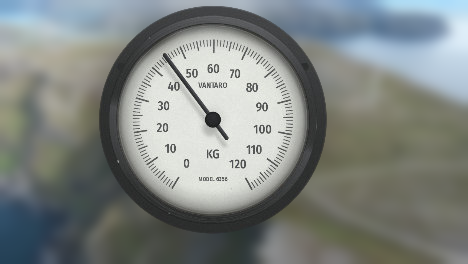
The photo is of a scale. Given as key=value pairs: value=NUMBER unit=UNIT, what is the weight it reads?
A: value=45 unit=kg
